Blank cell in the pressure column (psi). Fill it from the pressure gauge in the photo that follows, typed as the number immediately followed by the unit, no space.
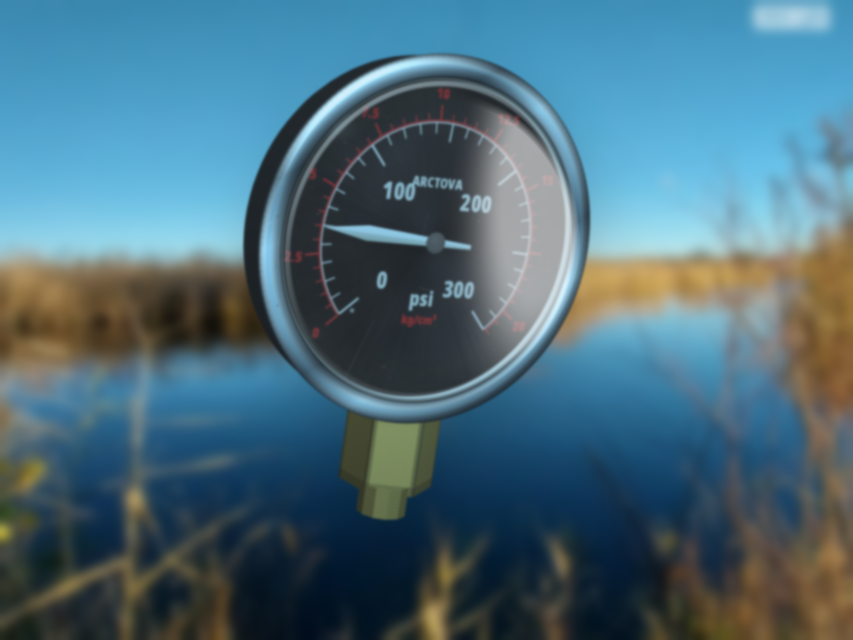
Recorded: 50psi
